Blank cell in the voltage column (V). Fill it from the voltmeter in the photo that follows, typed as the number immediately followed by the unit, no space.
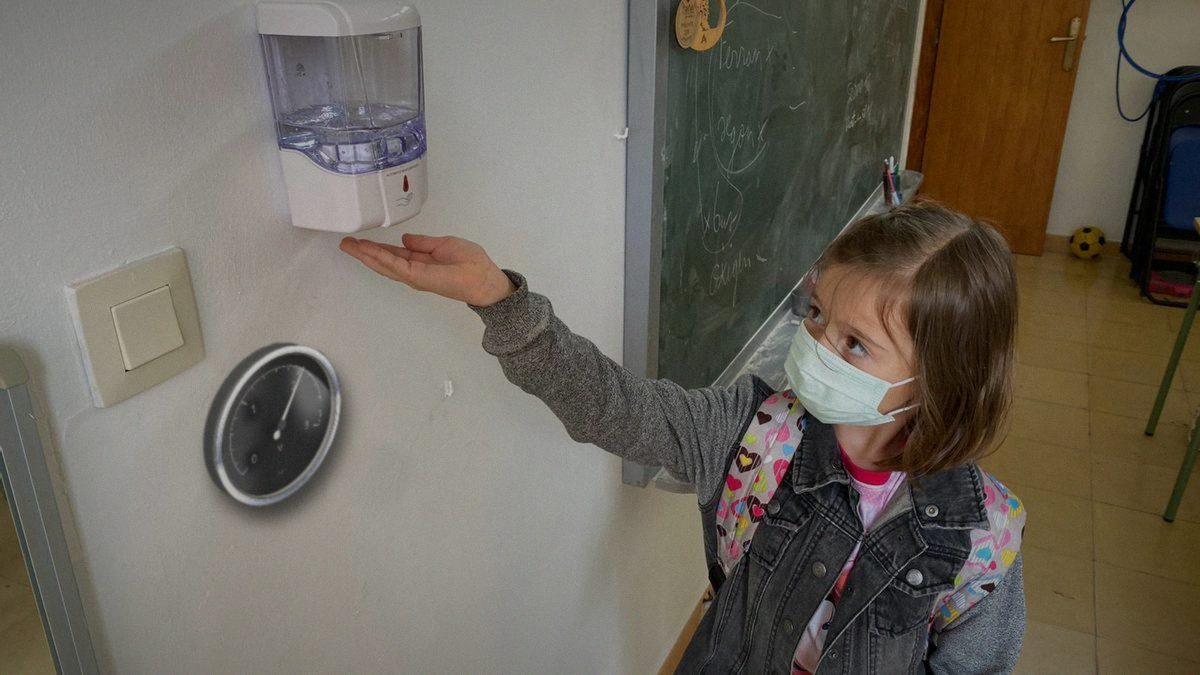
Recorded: 2V
